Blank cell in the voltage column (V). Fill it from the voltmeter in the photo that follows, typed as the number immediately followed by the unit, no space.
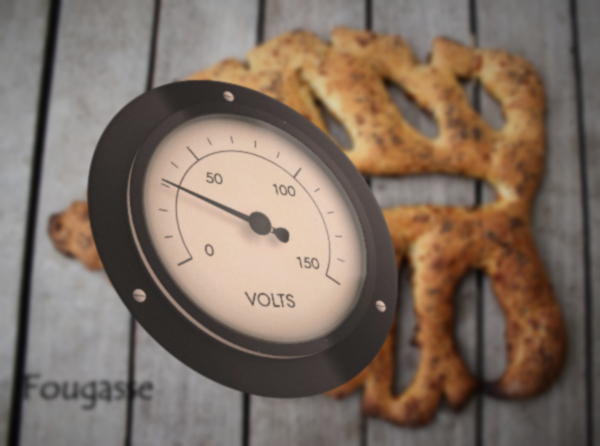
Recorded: 30V
